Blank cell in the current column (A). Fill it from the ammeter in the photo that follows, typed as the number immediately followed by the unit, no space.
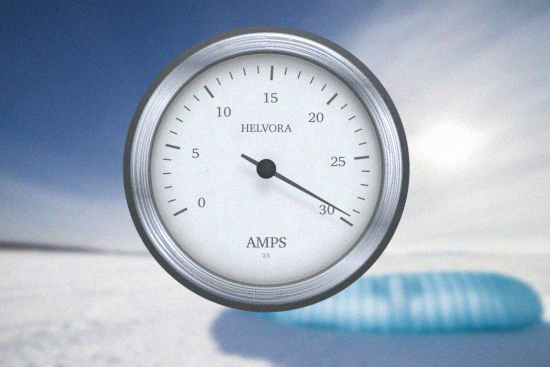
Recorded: 29.5A
